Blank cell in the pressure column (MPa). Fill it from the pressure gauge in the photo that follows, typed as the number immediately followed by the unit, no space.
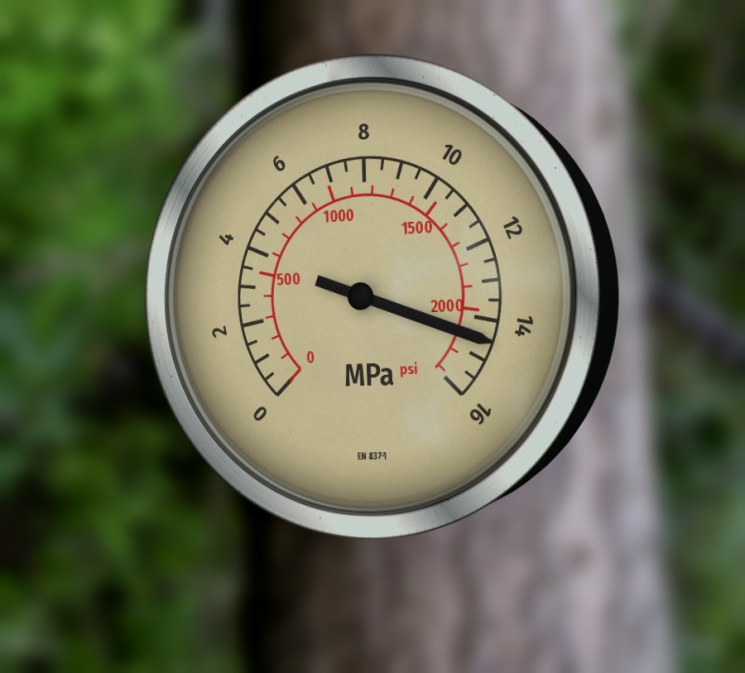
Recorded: 14.5MPa
